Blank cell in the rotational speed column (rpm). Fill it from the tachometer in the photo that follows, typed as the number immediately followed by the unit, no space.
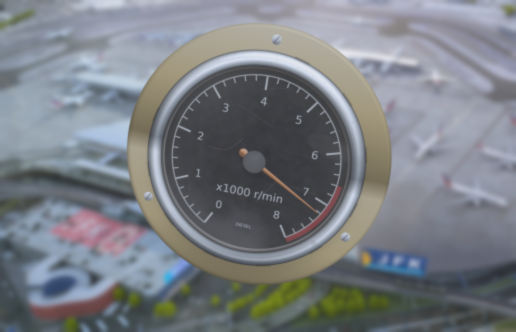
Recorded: 7200rpm
